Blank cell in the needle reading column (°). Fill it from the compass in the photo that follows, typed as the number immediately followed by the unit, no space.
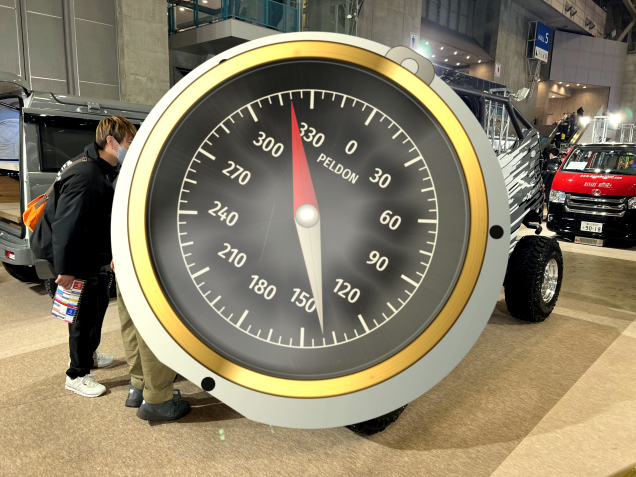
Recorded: 320°
